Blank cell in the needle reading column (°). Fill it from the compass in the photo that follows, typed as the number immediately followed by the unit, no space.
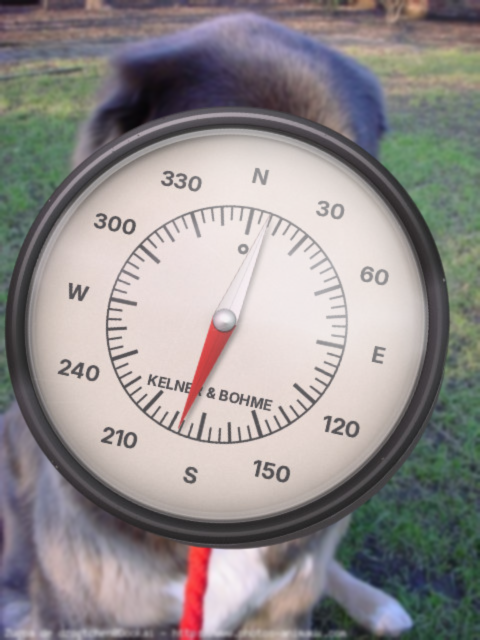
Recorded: 190°
